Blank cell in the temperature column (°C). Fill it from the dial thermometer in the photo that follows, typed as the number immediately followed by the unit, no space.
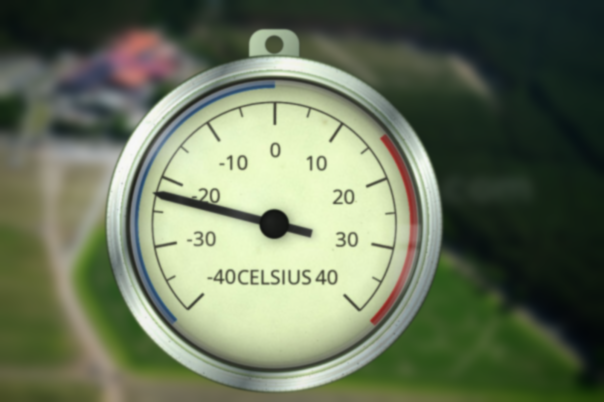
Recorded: -22.5°C
